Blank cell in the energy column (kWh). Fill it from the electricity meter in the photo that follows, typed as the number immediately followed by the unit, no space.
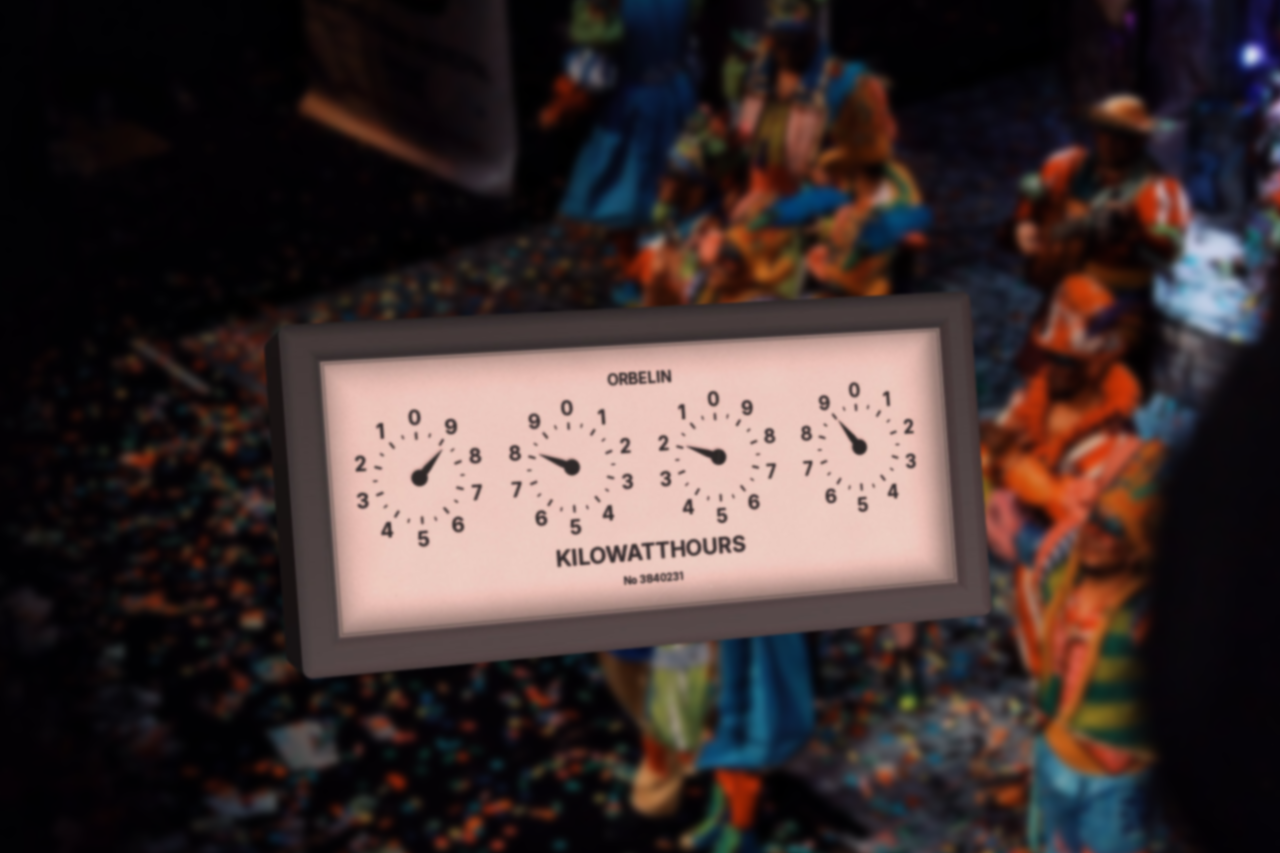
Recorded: 8819kWh
